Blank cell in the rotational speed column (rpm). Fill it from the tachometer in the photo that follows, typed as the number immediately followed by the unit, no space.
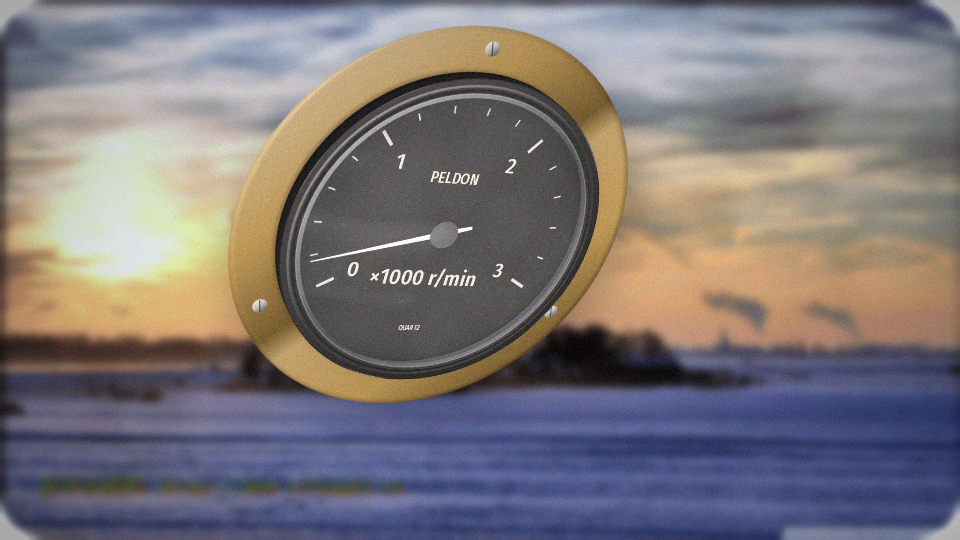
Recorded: 200rpm
